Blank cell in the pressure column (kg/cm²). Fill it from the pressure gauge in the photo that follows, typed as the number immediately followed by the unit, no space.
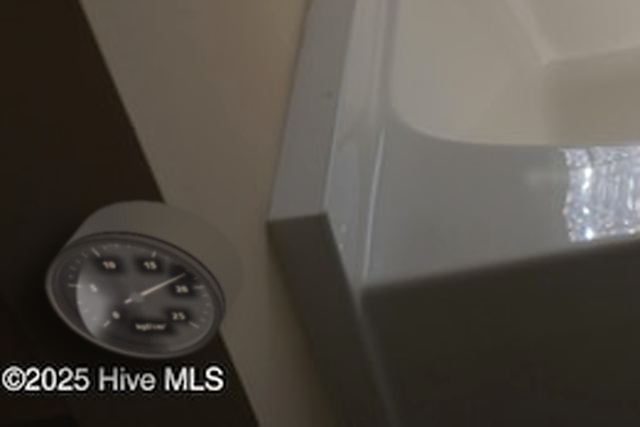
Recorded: 18kg/cm²
